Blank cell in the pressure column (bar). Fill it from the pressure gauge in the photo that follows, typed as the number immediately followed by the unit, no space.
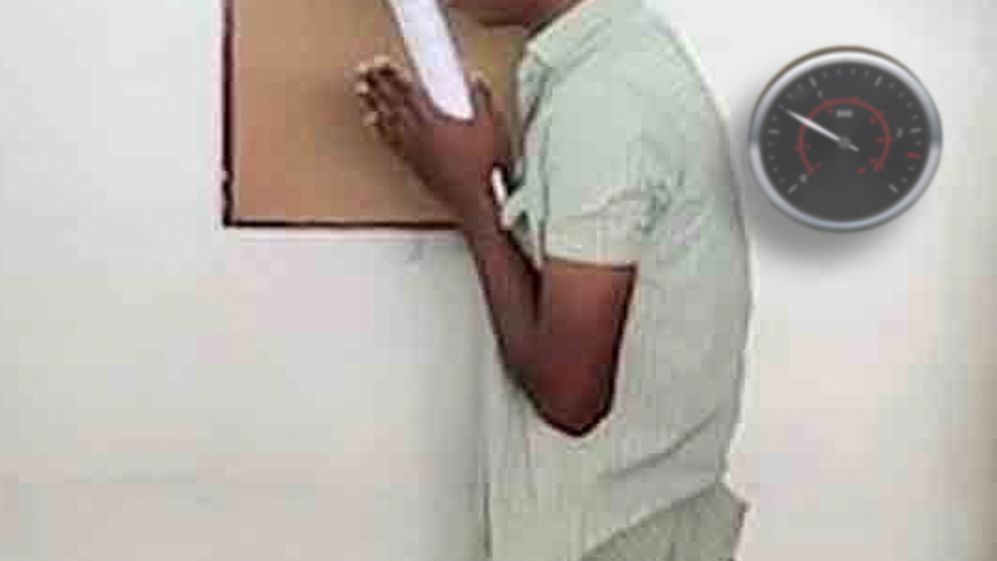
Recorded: 0.7bar
